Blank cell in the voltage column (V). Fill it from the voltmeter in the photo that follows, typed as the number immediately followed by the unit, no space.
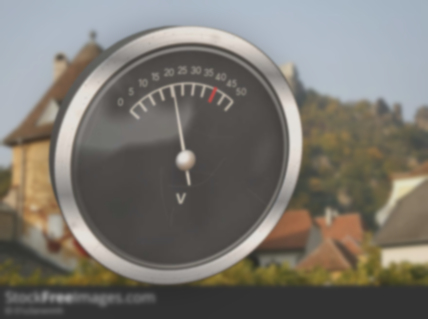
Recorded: 20V
